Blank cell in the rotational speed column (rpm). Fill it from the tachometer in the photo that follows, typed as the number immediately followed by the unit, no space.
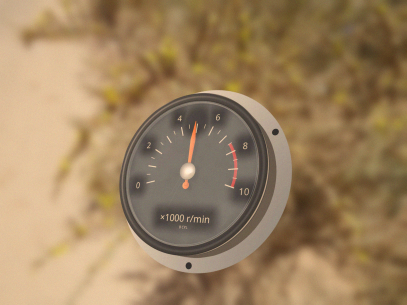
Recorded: 5000rpm
